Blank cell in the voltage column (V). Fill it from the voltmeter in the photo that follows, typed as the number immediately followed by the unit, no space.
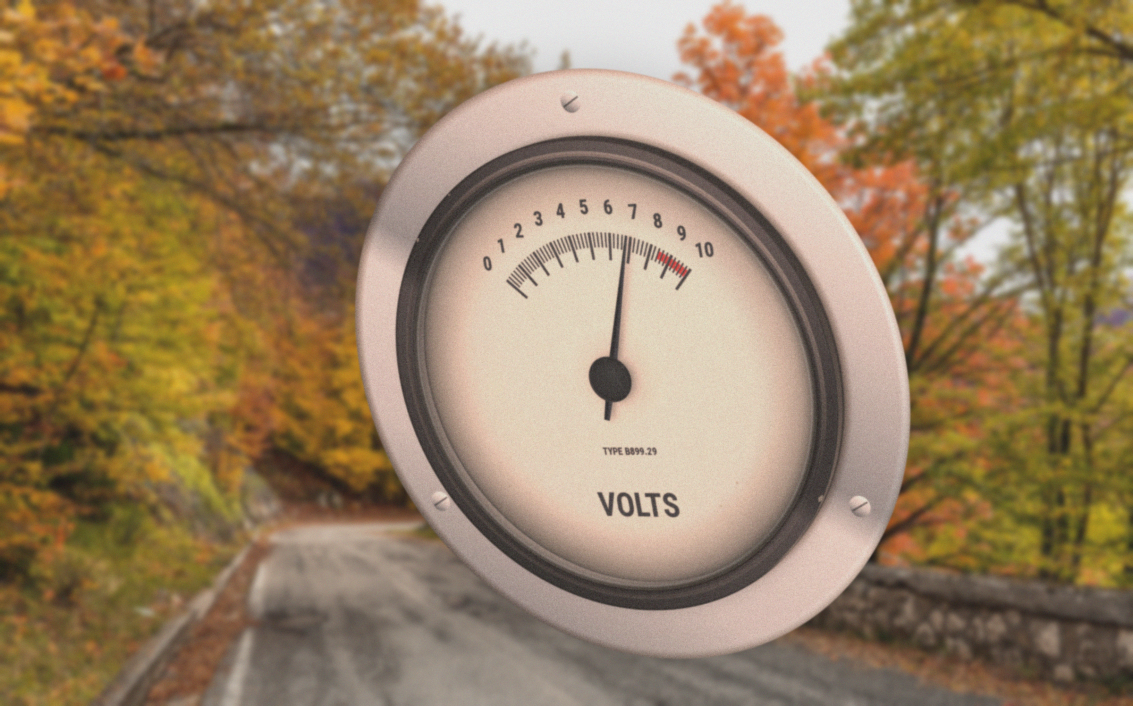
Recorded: 7V
